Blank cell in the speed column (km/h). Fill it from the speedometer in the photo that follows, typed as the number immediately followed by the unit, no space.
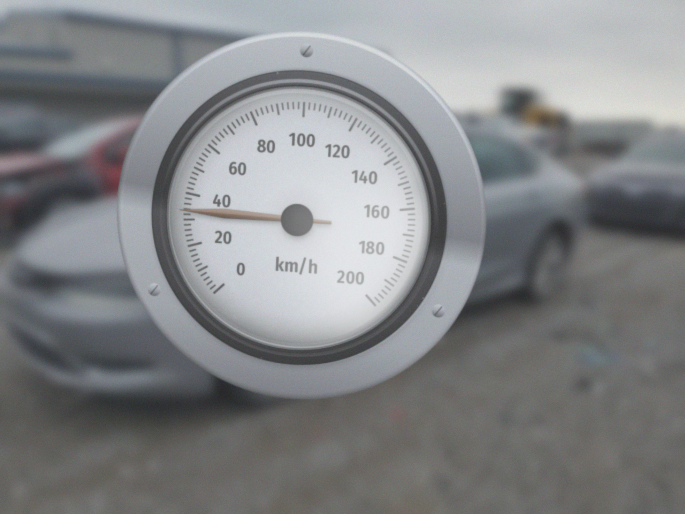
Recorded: 34km/h
